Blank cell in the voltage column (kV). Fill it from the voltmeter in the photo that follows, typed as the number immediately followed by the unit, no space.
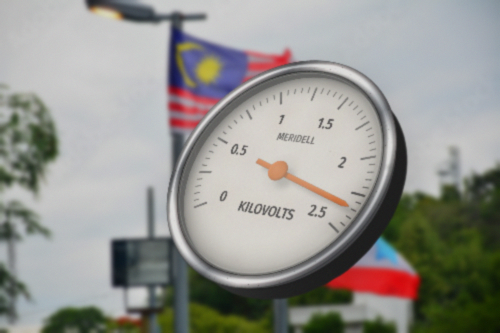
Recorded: 2.35kV
